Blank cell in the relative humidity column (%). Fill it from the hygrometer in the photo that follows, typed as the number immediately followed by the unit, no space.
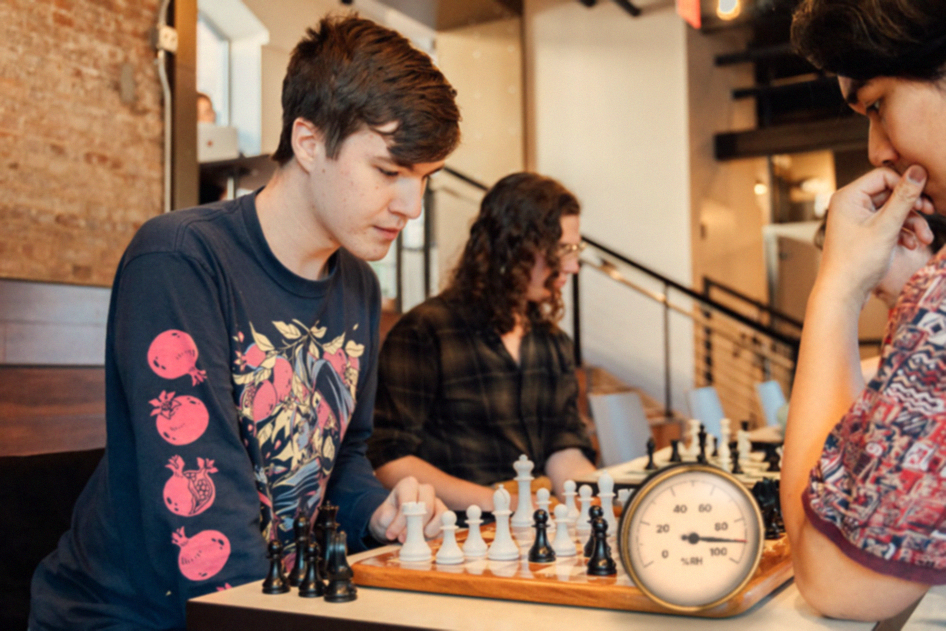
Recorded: 90%
